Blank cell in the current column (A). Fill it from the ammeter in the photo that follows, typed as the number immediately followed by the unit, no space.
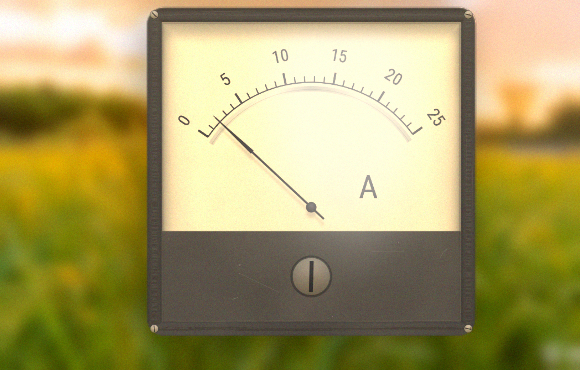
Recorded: 2A
